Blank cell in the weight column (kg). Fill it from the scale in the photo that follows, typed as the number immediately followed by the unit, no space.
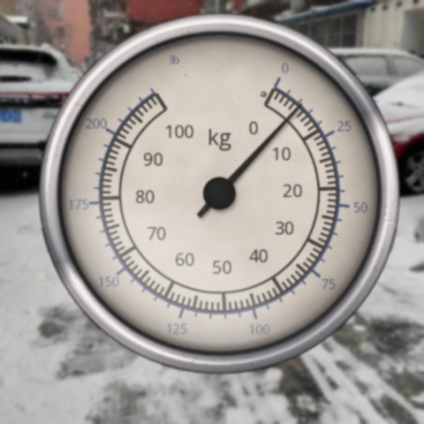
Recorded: 5kg
